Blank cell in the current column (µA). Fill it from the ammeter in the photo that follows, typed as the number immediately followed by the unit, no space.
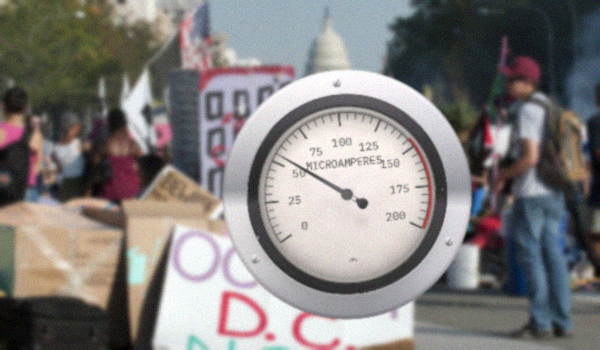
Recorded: 55µA
